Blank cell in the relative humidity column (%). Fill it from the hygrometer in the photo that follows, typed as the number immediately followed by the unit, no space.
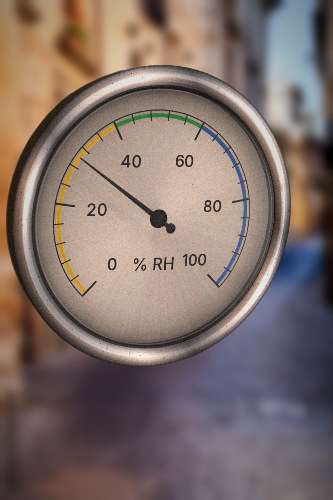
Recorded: 30%
